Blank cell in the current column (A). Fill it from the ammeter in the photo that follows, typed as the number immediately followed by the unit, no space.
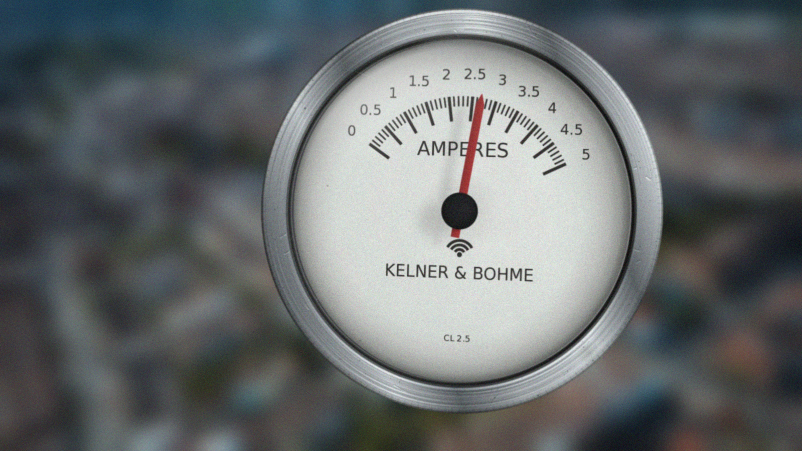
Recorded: 2.7A
